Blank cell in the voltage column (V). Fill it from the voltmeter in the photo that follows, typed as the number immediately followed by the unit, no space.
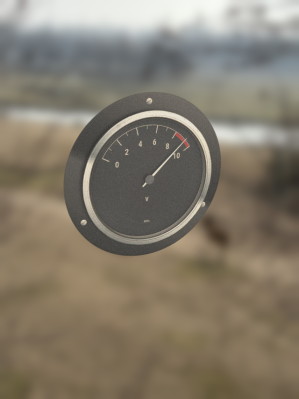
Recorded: 9V
